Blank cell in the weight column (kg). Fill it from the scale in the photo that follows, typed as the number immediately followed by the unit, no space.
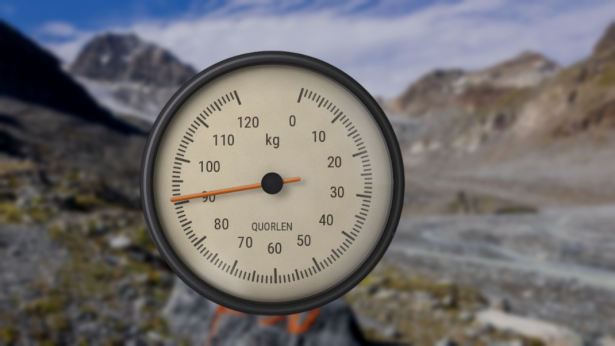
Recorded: 91kg
